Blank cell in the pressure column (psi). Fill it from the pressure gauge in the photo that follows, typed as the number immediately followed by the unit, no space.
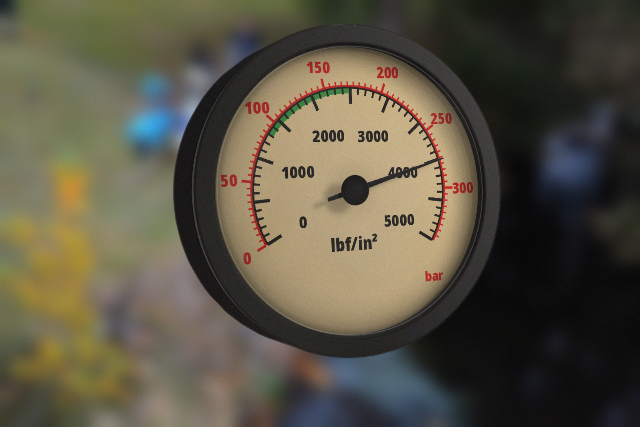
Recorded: 4000psi
